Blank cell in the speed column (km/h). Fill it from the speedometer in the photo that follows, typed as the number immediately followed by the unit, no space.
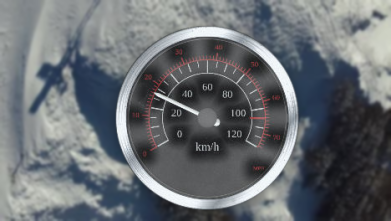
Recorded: 27.5km/h
